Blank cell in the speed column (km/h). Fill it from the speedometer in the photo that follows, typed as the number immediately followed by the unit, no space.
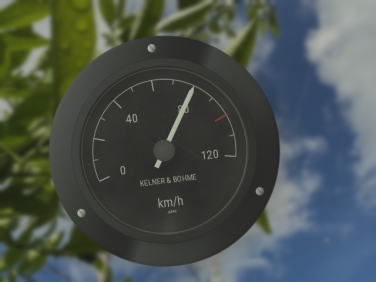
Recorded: 80km/h
